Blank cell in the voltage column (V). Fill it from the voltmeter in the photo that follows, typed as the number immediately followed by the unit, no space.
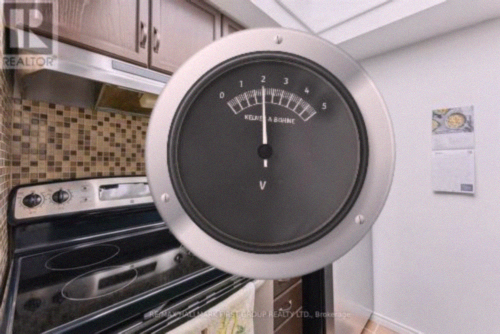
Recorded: 2V
